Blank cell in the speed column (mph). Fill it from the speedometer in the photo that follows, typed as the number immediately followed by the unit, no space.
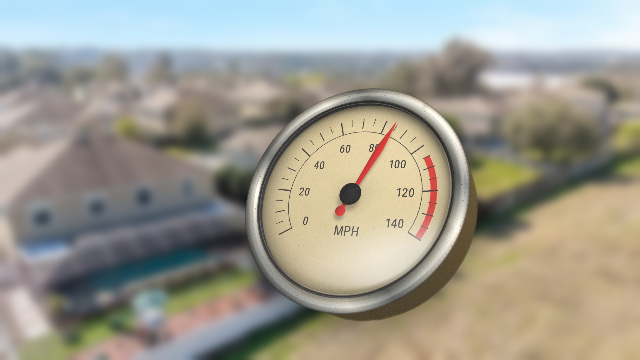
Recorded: 85mph
